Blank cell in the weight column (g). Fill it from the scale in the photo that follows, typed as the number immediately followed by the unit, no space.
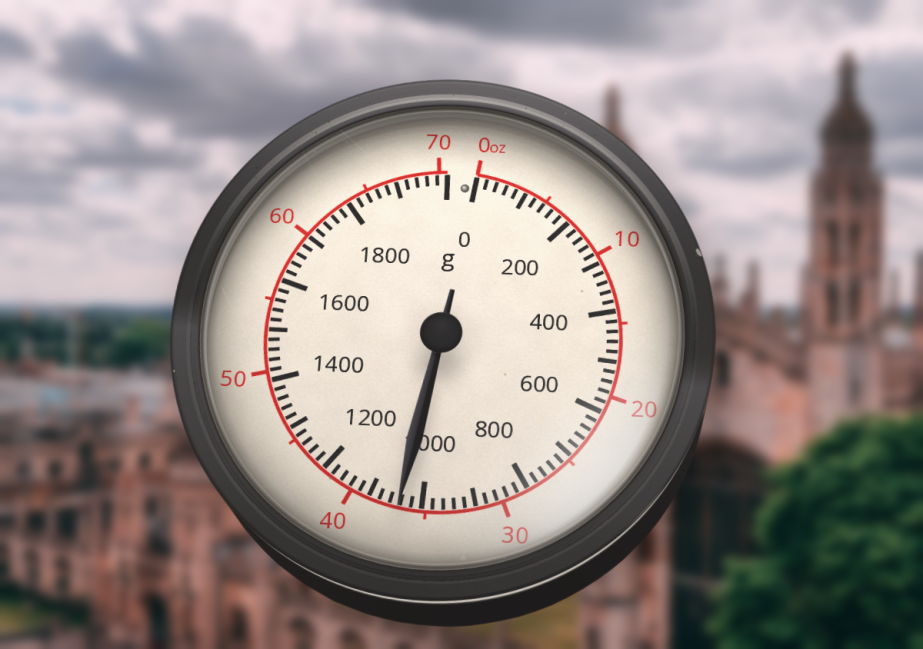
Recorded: 1040g
